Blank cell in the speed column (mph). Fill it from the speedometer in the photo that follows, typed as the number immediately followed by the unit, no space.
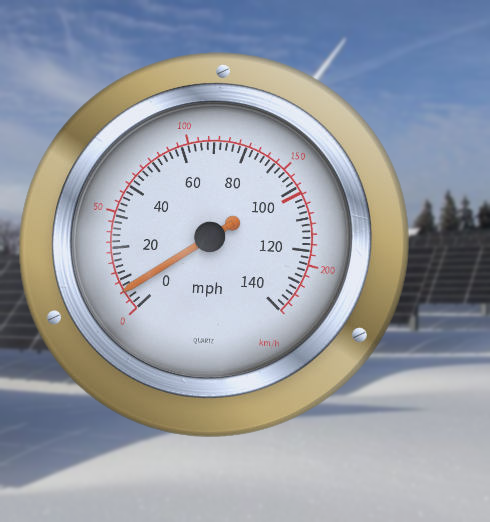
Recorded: 6mph
